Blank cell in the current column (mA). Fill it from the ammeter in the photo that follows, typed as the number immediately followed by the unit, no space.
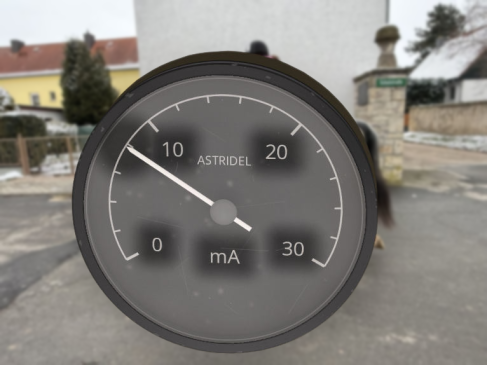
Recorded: 8mA
